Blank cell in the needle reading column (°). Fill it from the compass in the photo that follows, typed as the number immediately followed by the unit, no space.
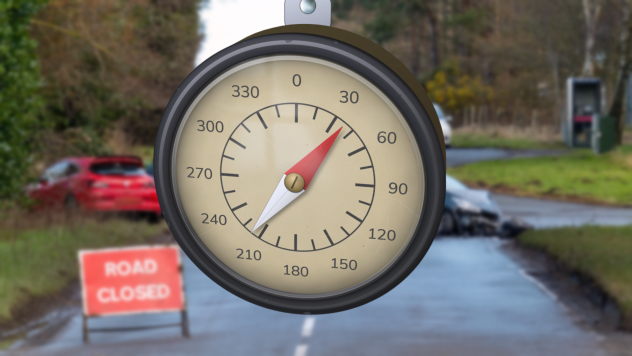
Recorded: 37.5°
